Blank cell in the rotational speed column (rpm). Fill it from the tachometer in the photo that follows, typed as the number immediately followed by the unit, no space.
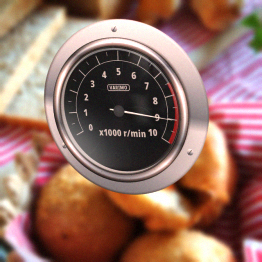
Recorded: 9000rpm
